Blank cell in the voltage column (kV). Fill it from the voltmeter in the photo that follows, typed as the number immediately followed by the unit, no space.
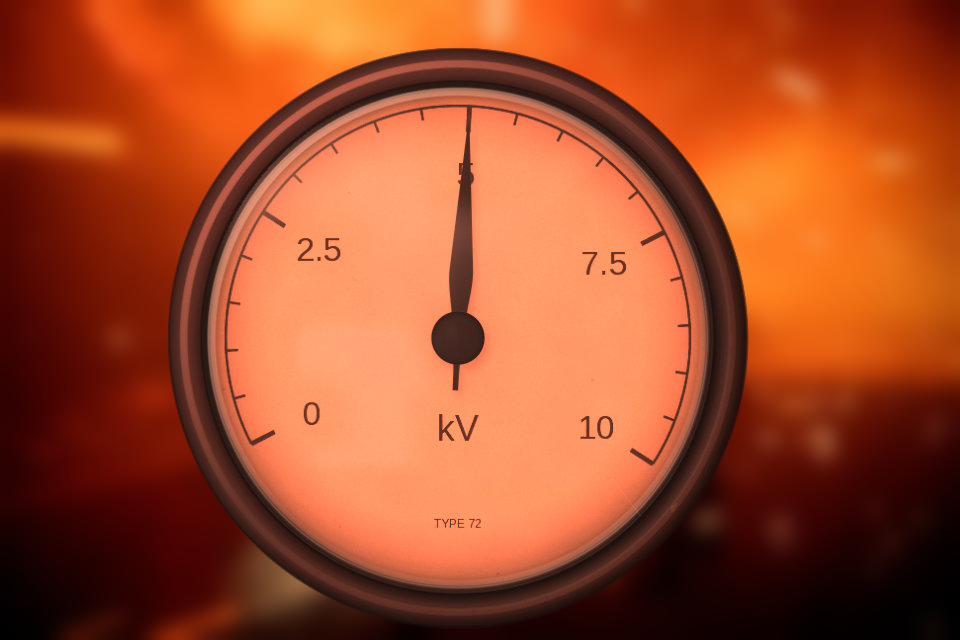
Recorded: 5kV
